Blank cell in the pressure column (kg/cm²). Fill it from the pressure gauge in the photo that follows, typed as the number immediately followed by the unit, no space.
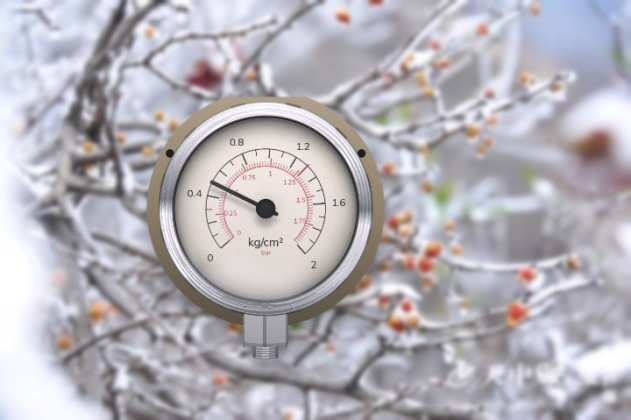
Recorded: 0.5kg/cm²
